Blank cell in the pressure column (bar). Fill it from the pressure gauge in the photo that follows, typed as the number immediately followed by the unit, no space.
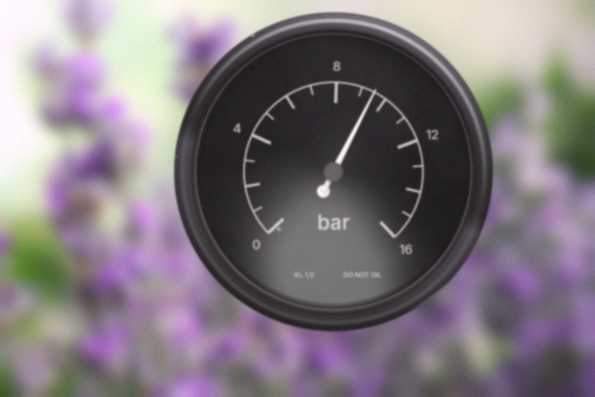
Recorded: 9.5bar
